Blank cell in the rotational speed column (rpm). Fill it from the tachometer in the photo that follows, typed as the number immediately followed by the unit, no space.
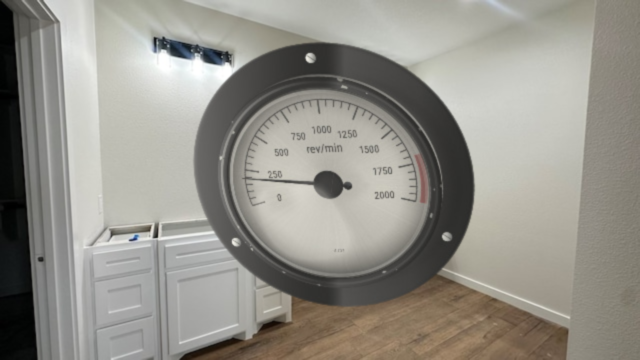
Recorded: 200rpm
